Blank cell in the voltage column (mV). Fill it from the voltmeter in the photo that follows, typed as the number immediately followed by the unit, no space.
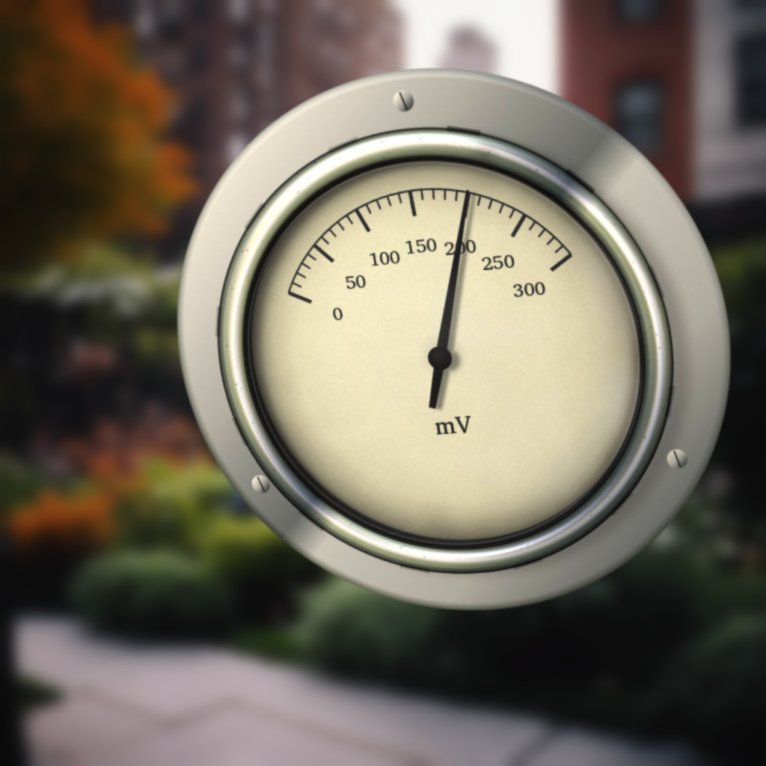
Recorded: 200mV
